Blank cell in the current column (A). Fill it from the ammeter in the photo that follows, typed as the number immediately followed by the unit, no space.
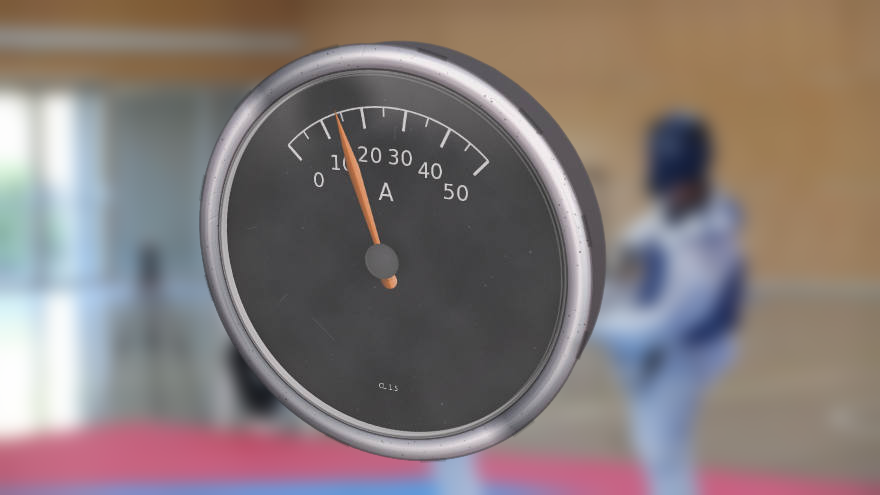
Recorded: 15A
